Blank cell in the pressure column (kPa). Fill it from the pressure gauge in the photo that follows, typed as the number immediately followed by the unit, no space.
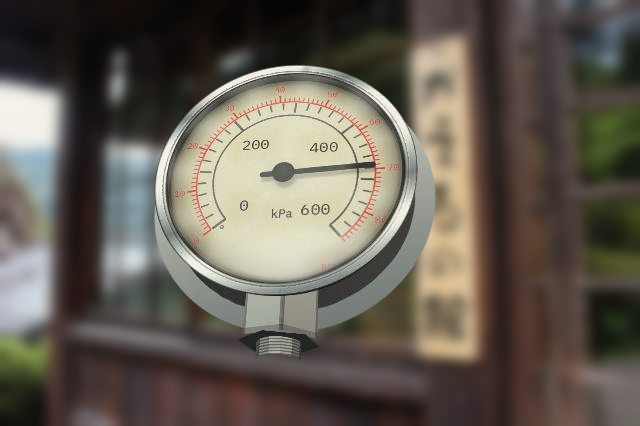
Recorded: 480kPa
